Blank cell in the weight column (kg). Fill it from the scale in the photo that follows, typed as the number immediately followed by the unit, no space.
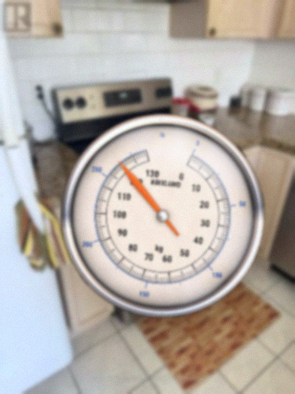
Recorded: 120kg
